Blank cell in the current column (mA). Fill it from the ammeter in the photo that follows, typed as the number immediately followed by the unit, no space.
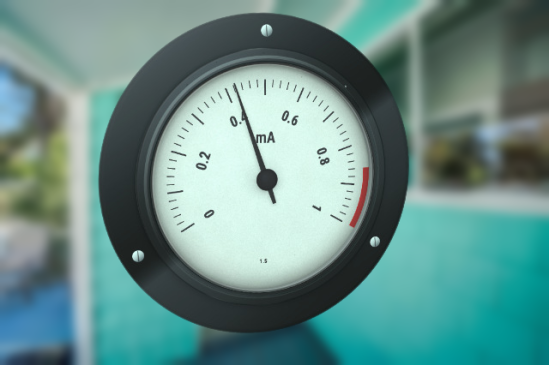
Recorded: 0.42mA
